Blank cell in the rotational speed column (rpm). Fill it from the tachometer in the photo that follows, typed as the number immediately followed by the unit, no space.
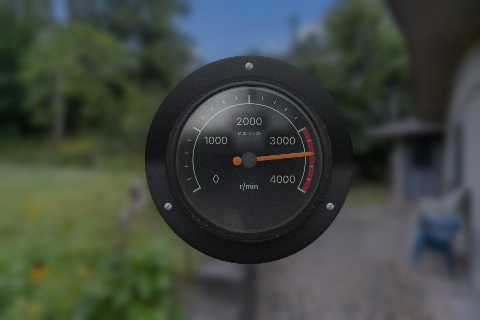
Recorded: 3400rpm
